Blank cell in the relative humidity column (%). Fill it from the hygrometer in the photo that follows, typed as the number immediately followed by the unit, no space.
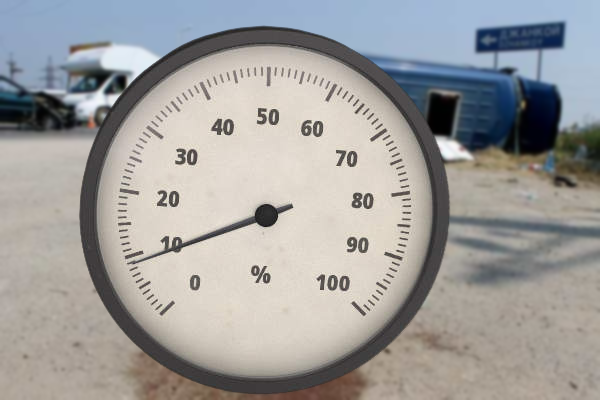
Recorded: 9%
